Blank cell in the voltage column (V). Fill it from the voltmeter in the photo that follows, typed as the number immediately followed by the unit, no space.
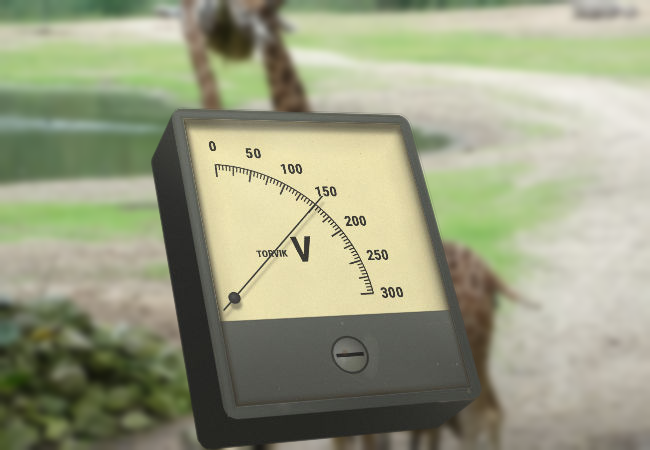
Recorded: 150V
